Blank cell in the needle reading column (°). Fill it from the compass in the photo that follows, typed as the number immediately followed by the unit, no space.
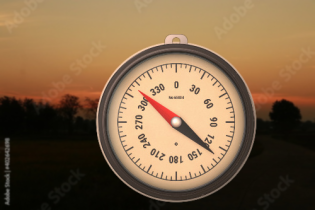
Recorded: 310°
